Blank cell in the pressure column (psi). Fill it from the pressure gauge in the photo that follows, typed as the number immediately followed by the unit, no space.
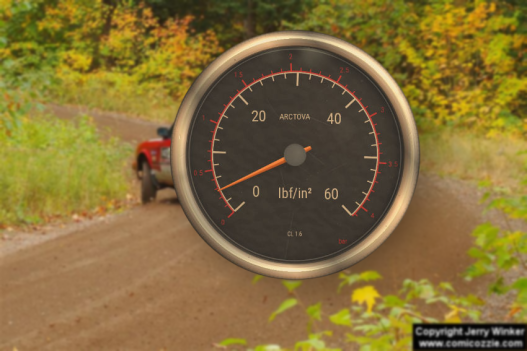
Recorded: 4psi
